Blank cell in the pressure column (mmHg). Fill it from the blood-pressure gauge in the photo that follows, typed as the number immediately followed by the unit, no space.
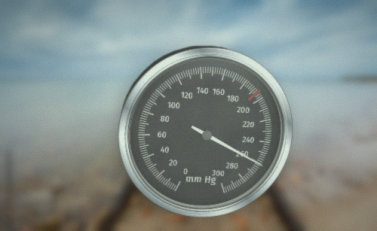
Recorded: 260mmHg
